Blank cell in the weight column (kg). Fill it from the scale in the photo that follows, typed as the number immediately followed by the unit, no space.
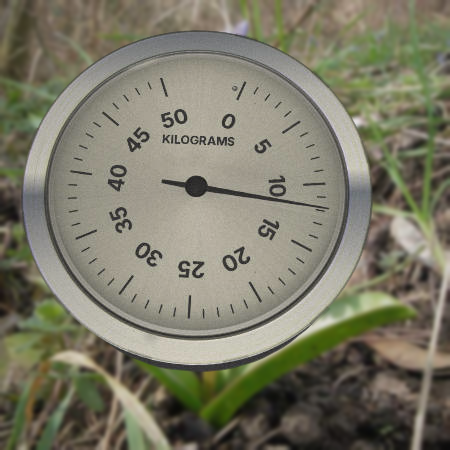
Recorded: 12kg
